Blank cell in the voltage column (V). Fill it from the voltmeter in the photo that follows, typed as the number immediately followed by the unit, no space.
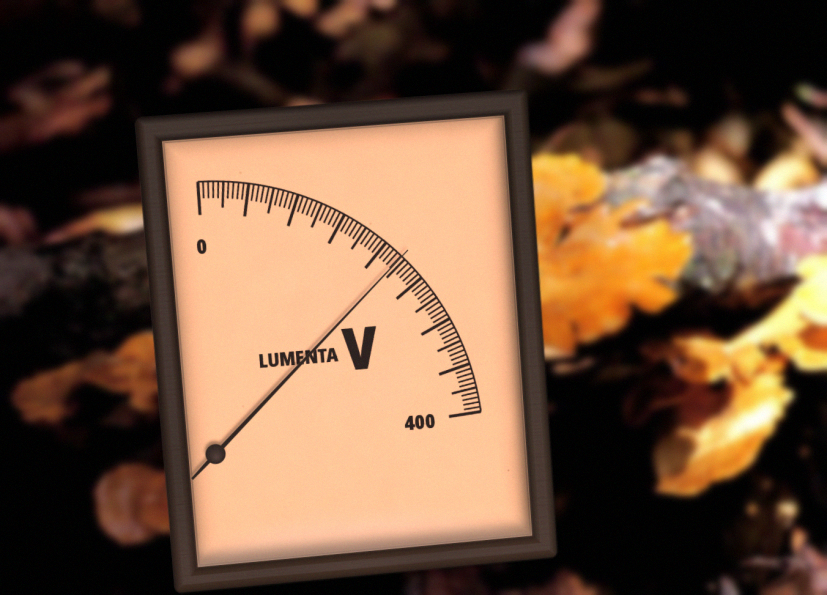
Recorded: 220V
